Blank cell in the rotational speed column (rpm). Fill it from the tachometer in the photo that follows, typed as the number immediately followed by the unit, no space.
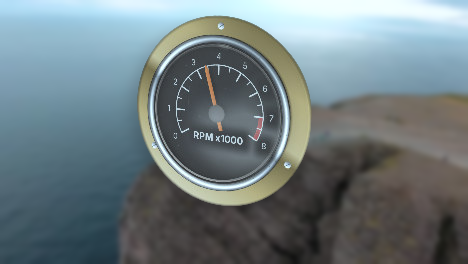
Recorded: 3500rpm
